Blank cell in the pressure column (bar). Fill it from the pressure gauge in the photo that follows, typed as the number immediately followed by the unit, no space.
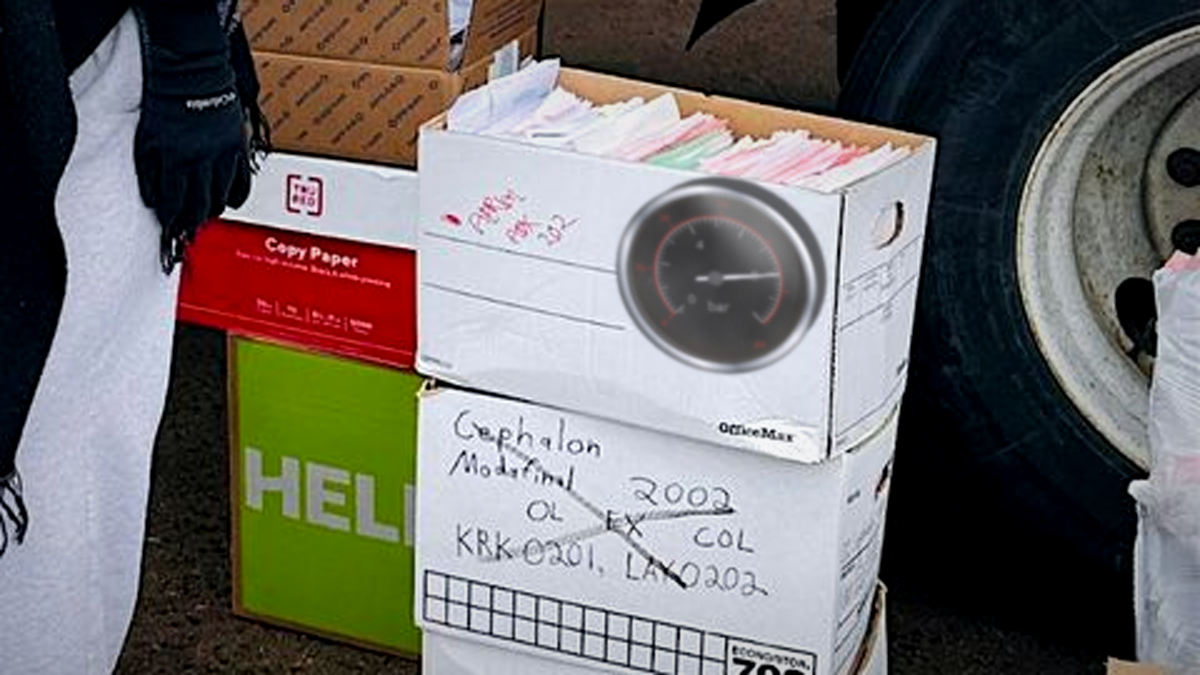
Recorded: 8bar
